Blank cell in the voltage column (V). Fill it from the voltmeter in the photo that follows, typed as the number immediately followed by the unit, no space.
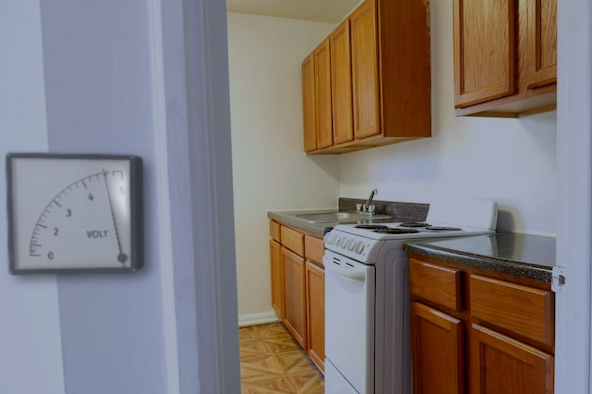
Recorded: 4.6V
